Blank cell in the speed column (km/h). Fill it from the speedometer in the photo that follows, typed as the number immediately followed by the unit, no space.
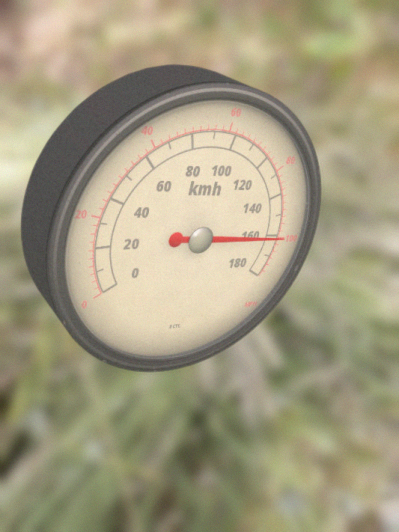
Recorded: 160km/h
